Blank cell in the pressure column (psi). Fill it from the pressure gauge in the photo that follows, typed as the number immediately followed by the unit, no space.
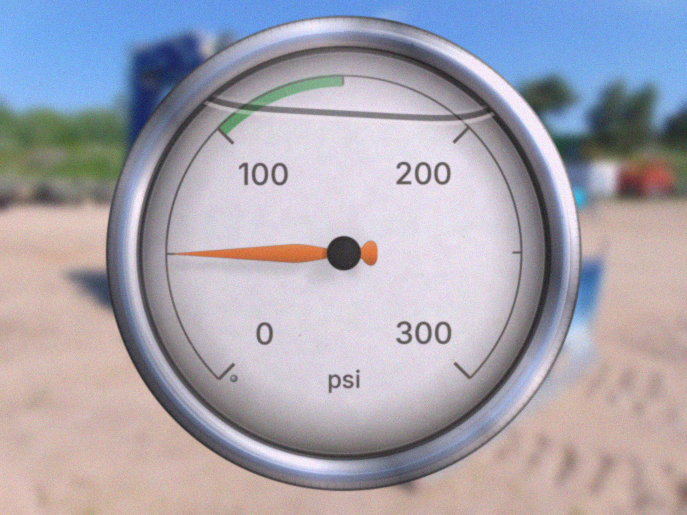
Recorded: 50psi
